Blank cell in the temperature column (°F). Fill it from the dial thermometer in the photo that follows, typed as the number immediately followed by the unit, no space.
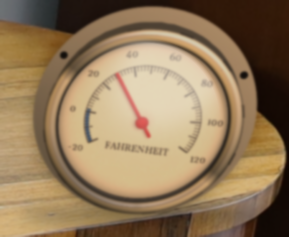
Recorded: 30°F
